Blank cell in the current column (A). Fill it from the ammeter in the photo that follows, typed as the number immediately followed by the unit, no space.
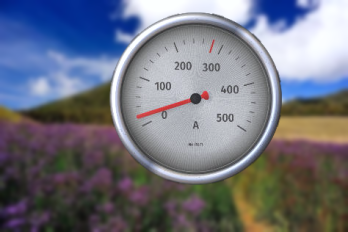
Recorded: 20A
